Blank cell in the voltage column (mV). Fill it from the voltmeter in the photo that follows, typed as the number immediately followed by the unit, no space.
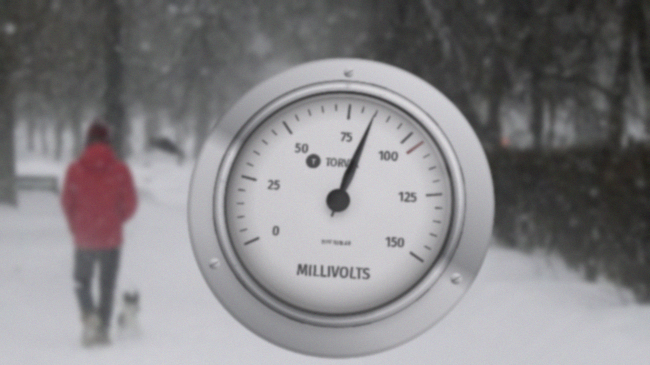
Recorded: 85mV
